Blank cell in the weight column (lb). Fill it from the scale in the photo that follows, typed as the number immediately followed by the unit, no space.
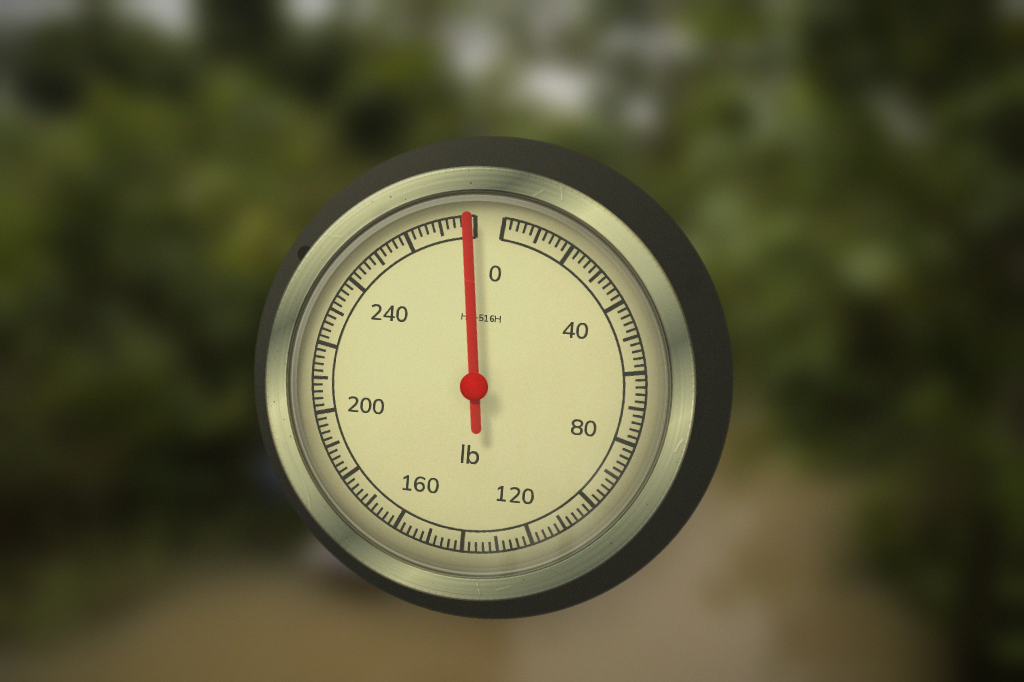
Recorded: 278lb
